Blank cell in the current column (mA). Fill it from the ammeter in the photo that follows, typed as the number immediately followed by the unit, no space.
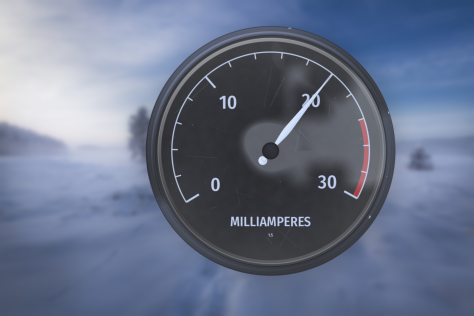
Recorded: 20mA
